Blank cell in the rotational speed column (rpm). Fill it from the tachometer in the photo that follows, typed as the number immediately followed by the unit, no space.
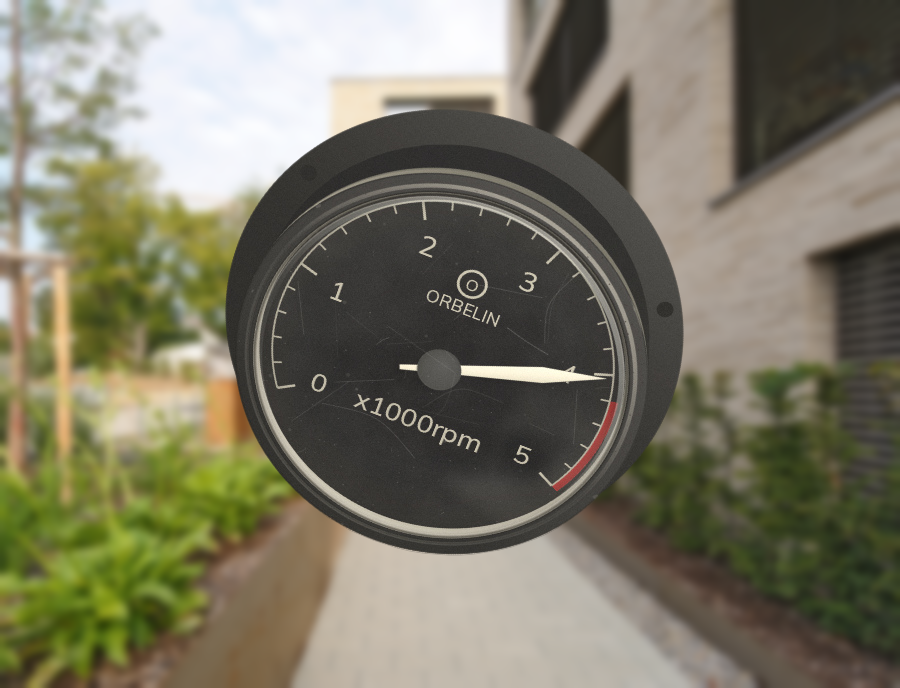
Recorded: 4000rpm
